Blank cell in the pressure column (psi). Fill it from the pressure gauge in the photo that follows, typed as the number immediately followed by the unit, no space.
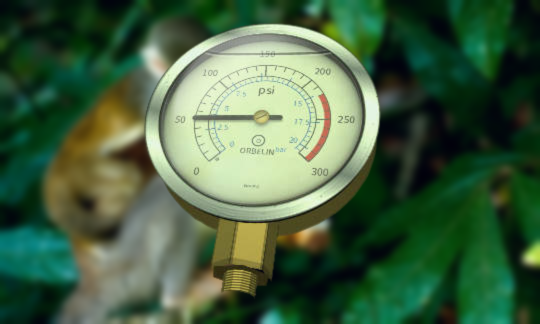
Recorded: 50psi
